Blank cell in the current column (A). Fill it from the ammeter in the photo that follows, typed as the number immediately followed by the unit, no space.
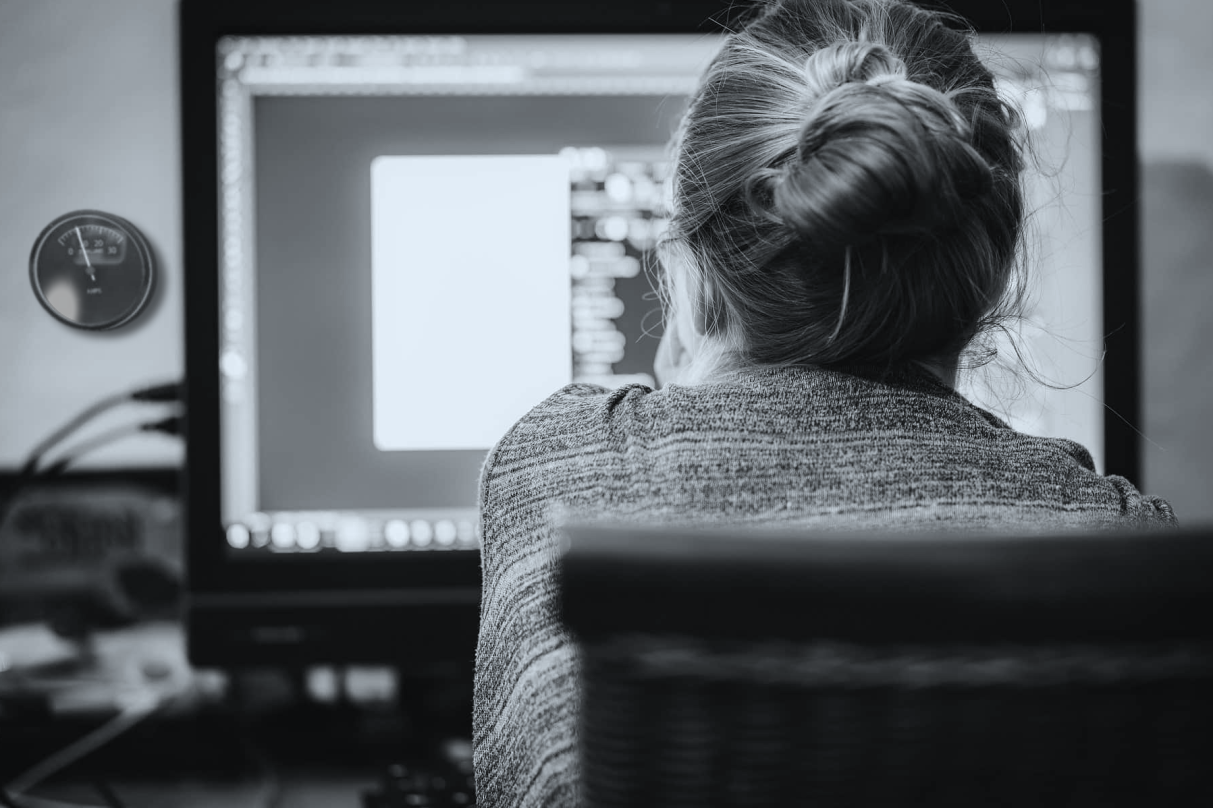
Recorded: 10A
